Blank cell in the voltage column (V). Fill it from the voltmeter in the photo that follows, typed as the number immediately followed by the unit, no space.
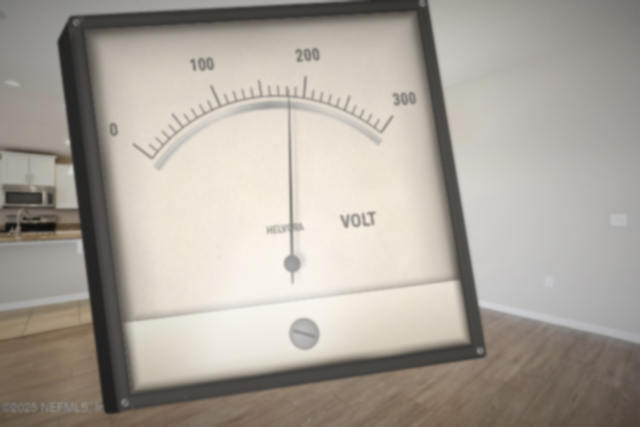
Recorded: 180V
